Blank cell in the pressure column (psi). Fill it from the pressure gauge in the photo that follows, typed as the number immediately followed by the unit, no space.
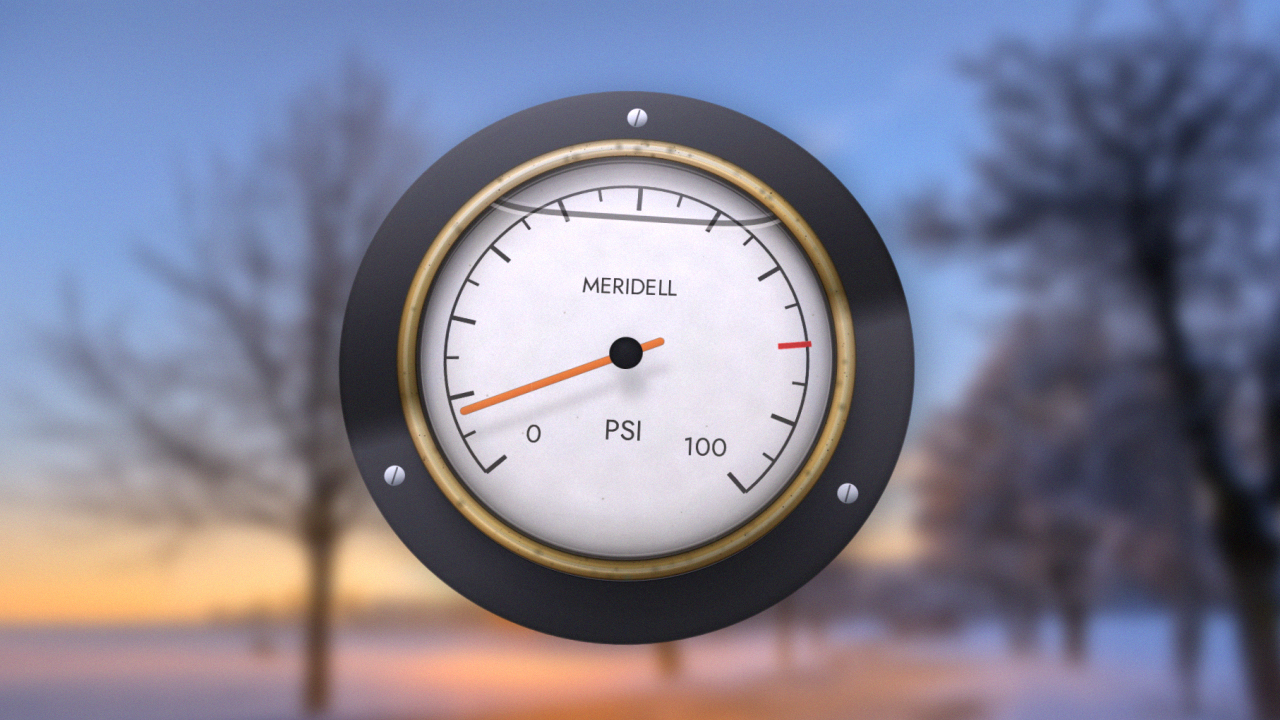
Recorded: 7.5psi
